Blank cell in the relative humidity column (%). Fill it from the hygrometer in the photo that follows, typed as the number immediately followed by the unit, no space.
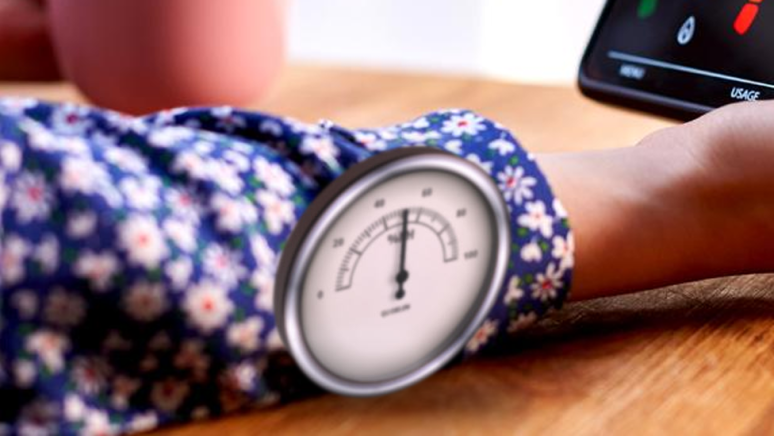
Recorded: 50%
